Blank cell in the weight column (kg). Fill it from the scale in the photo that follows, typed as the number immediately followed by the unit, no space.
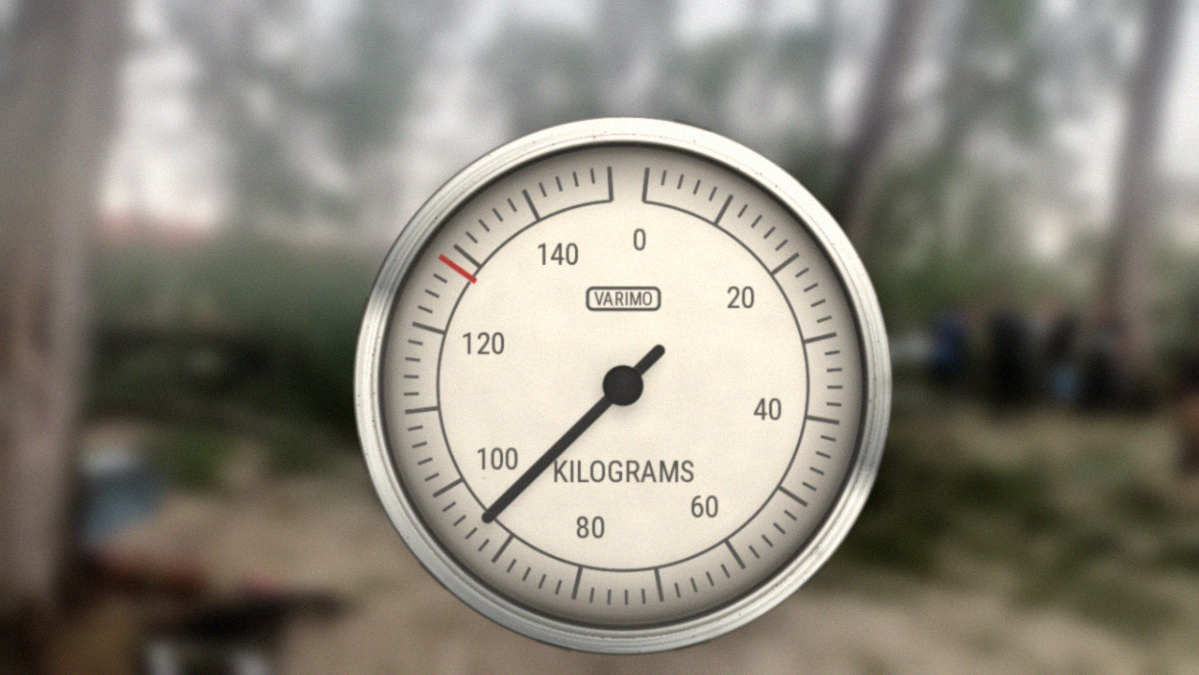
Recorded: 94kg
